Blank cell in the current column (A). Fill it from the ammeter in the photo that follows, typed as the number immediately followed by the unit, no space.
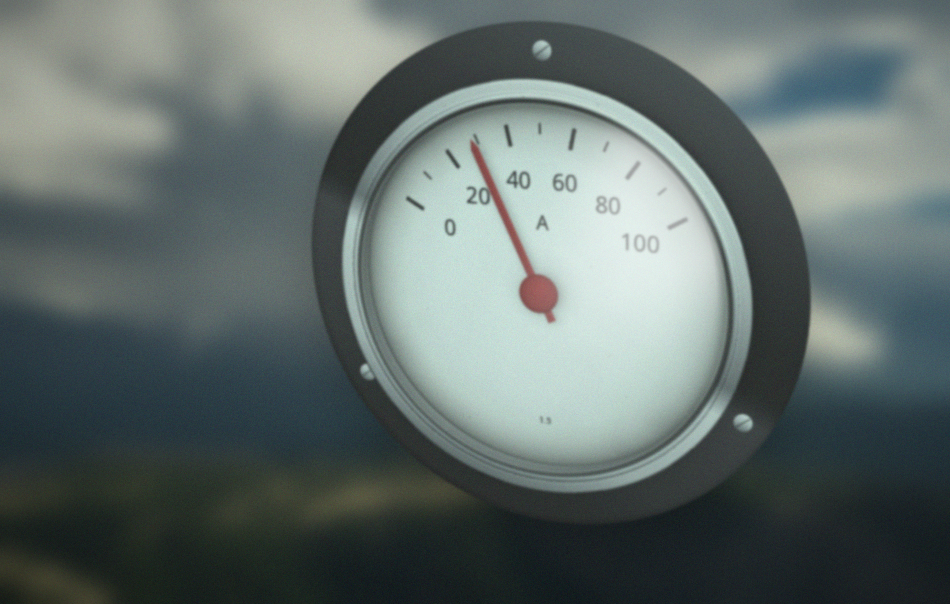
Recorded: 30A
